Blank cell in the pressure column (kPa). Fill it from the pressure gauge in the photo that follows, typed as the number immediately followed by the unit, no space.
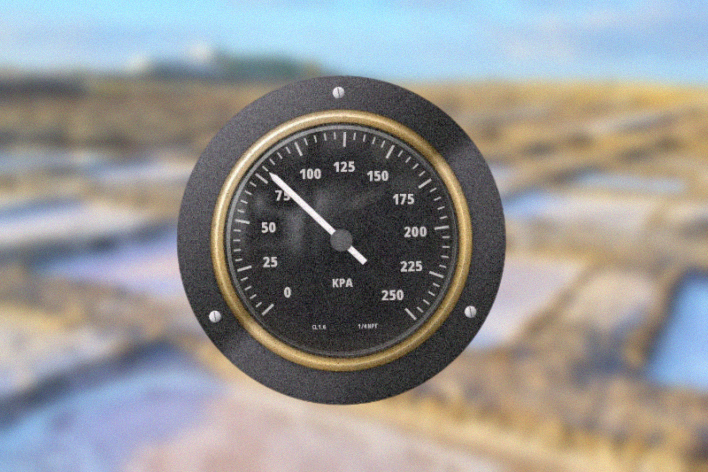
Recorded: 80kPa
